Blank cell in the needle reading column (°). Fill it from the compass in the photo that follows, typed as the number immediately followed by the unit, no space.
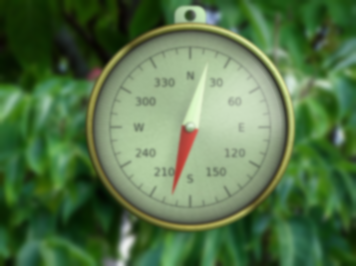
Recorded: 195°
